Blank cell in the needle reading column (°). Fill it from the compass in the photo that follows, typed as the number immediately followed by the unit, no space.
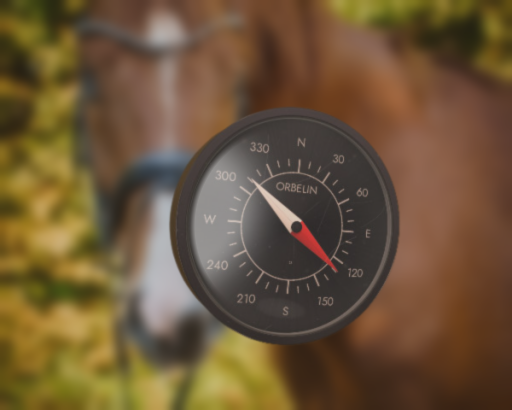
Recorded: 130°
